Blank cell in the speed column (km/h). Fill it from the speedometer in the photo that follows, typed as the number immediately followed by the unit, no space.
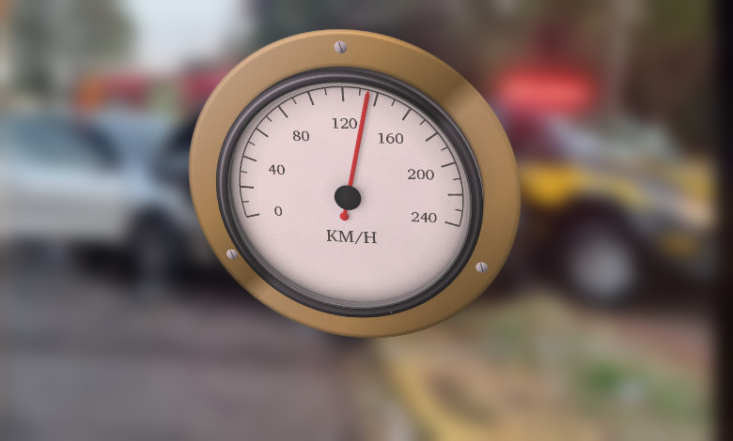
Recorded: 135km/h
